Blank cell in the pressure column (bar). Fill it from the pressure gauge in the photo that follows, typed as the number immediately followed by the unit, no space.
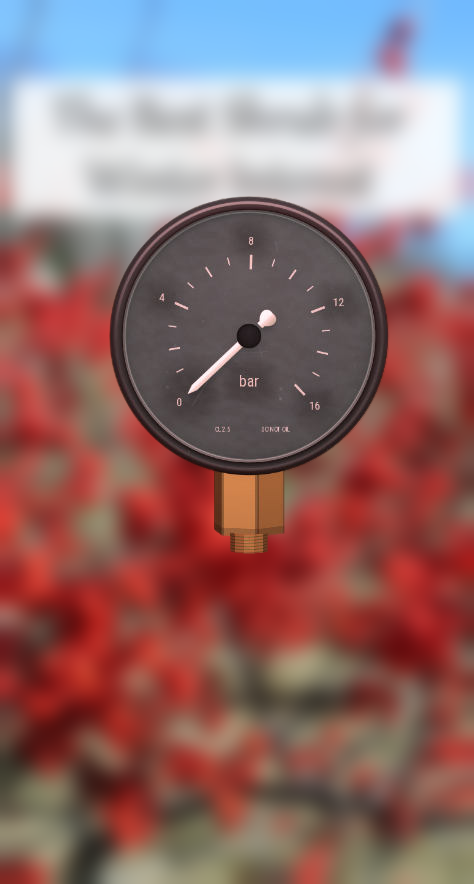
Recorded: 0bar
